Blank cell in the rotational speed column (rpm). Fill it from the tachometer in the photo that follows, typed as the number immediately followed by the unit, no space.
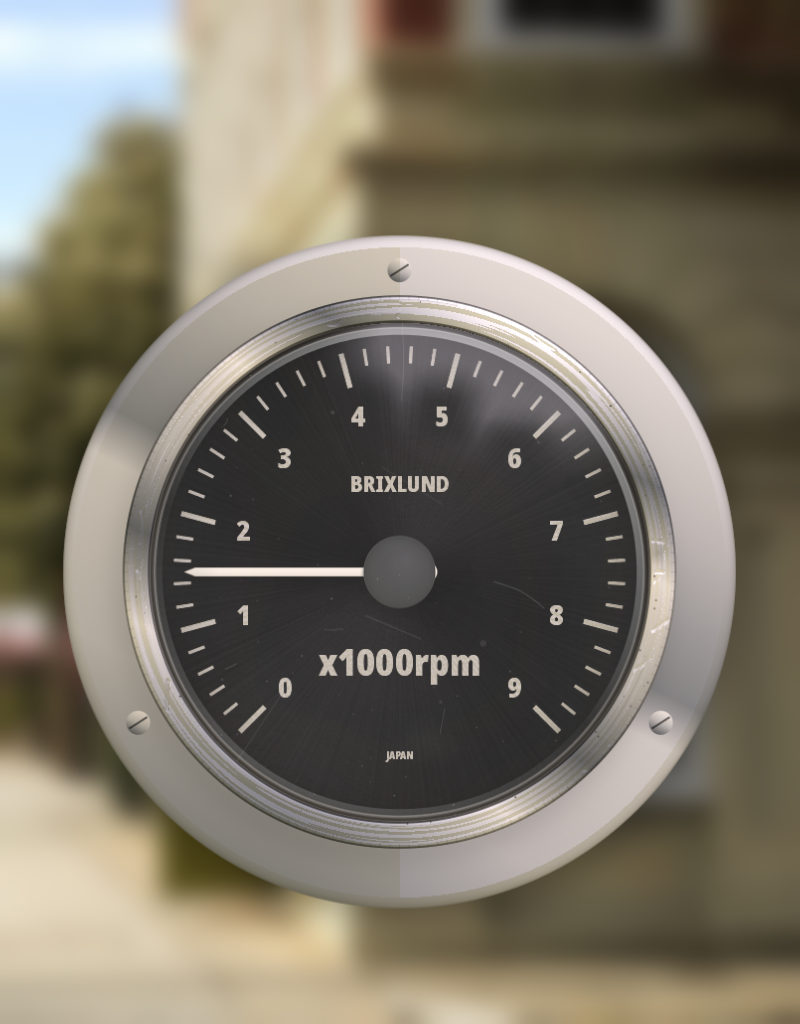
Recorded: 1500rpm
